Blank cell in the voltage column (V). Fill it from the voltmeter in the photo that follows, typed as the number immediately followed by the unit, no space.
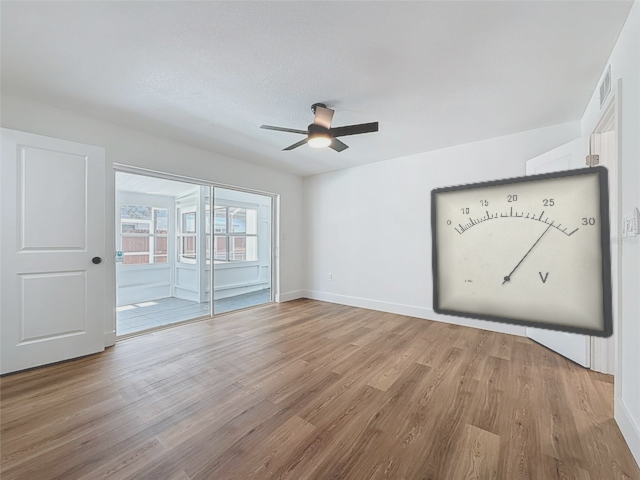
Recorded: 27V
